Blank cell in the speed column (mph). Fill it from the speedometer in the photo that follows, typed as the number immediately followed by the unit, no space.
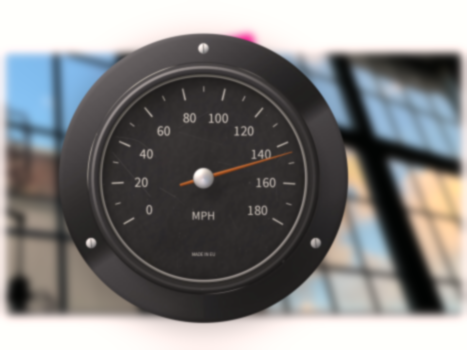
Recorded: 145mph
